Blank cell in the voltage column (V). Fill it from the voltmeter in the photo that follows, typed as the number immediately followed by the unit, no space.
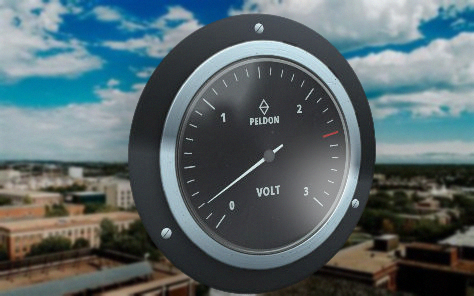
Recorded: 0.2V
